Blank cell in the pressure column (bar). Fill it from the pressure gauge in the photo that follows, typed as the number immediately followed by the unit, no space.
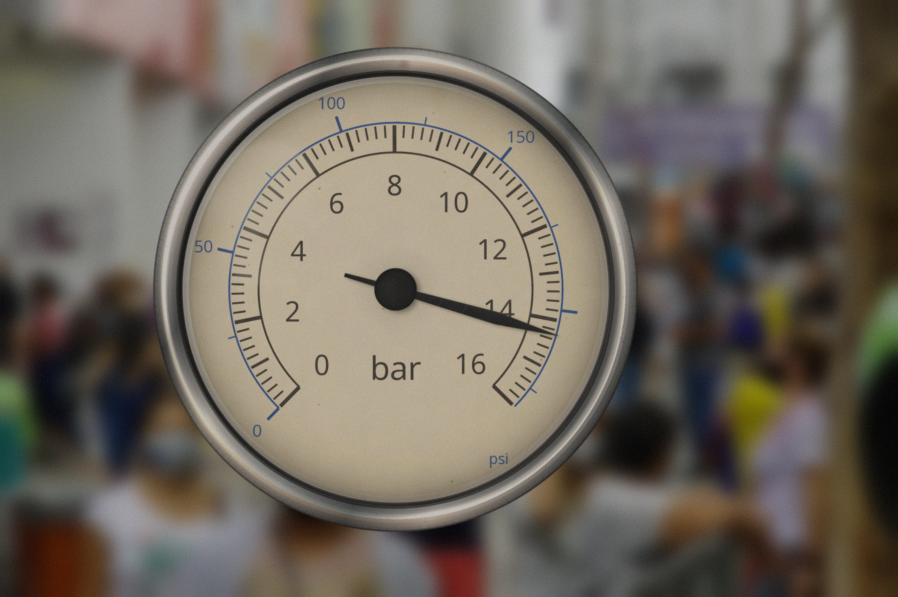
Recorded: 14.3bar
